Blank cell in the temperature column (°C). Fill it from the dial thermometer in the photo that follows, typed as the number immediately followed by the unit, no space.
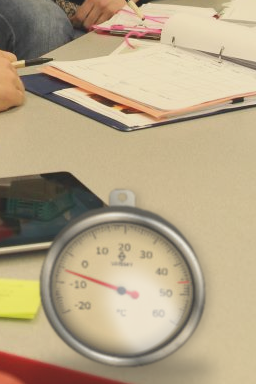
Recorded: -5°C
